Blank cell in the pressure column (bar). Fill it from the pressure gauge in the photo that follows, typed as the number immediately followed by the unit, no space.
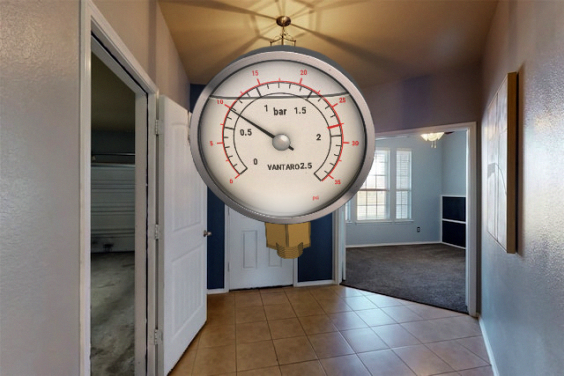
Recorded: 0.7bar
